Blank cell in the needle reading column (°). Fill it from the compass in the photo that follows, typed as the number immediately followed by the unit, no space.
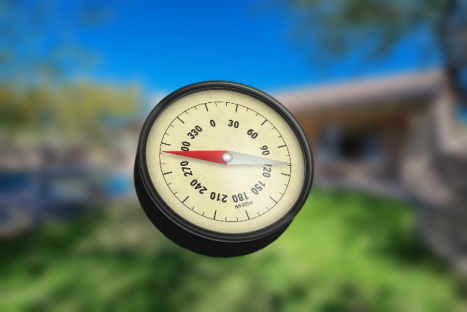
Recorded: 290°
